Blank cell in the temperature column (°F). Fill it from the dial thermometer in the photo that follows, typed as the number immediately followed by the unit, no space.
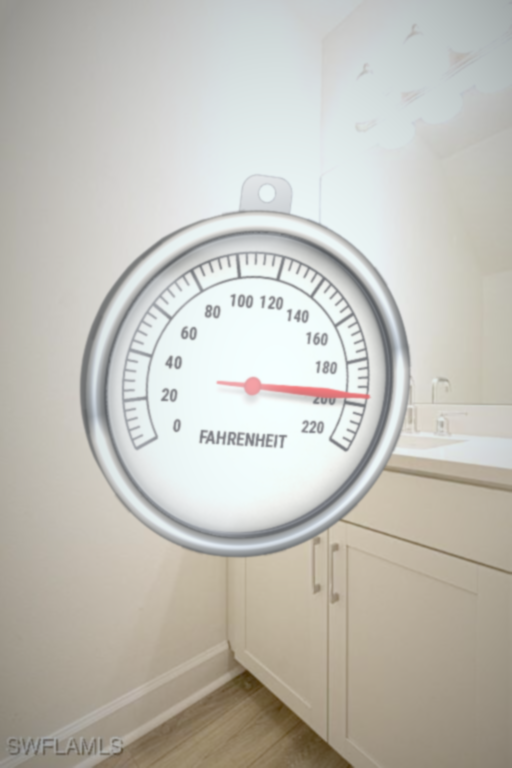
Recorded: 196°F
